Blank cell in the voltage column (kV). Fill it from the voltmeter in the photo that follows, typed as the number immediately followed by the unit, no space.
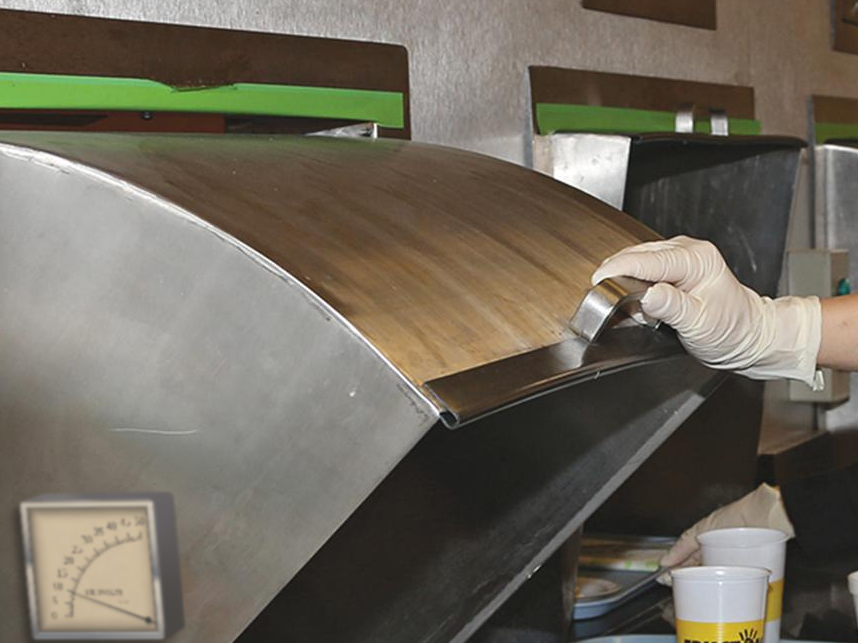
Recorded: 10kV
